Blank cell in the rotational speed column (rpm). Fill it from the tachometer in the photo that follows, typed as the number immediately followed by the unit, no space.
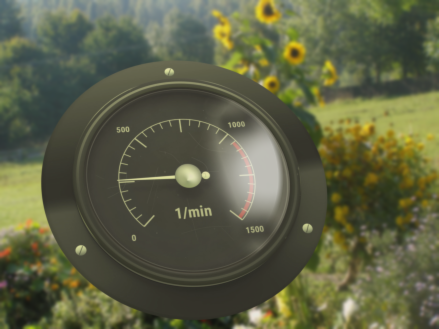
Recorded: 250rpm
